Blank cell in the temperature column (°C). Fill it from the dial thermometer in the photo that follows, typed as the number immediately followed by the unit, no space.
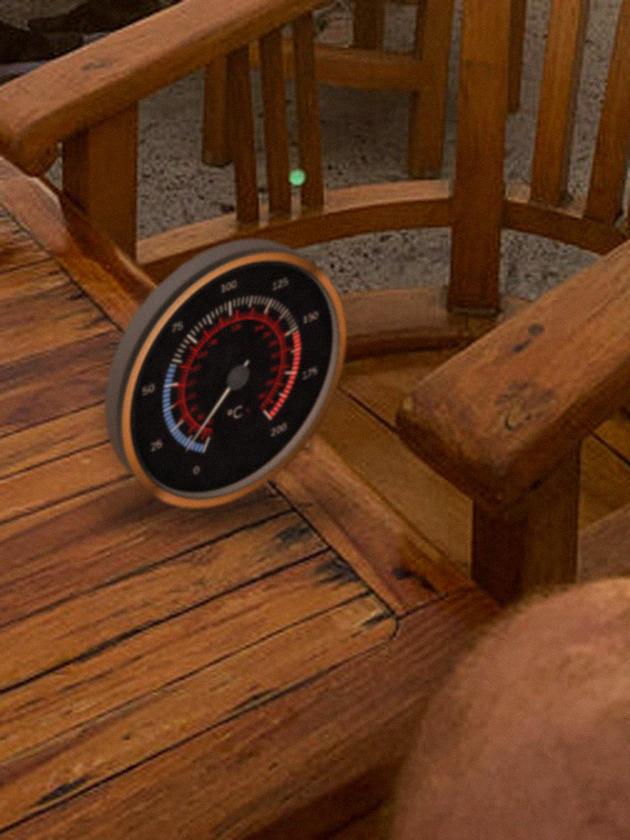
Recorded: 12.5°C
